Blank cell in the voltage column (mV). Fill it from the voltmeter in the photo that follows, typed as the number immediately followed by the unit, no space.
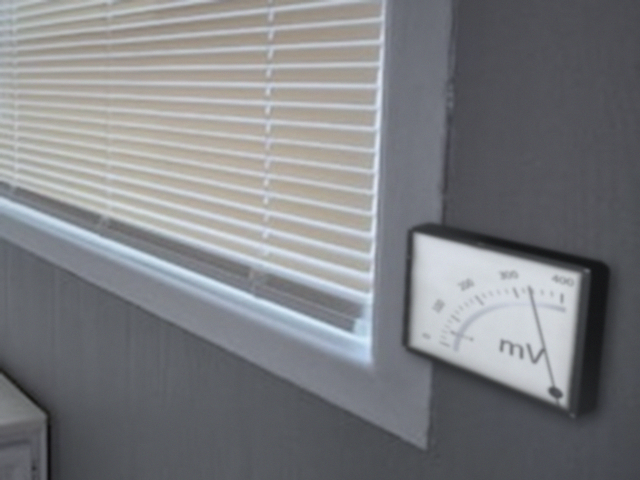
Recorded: 340mV
